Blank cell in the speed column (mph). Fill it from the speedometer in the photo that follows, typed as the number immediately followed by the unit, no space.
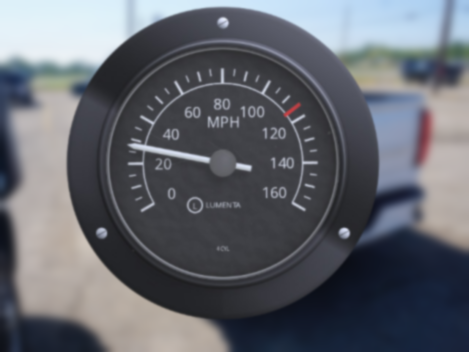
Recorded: 27.5mph
